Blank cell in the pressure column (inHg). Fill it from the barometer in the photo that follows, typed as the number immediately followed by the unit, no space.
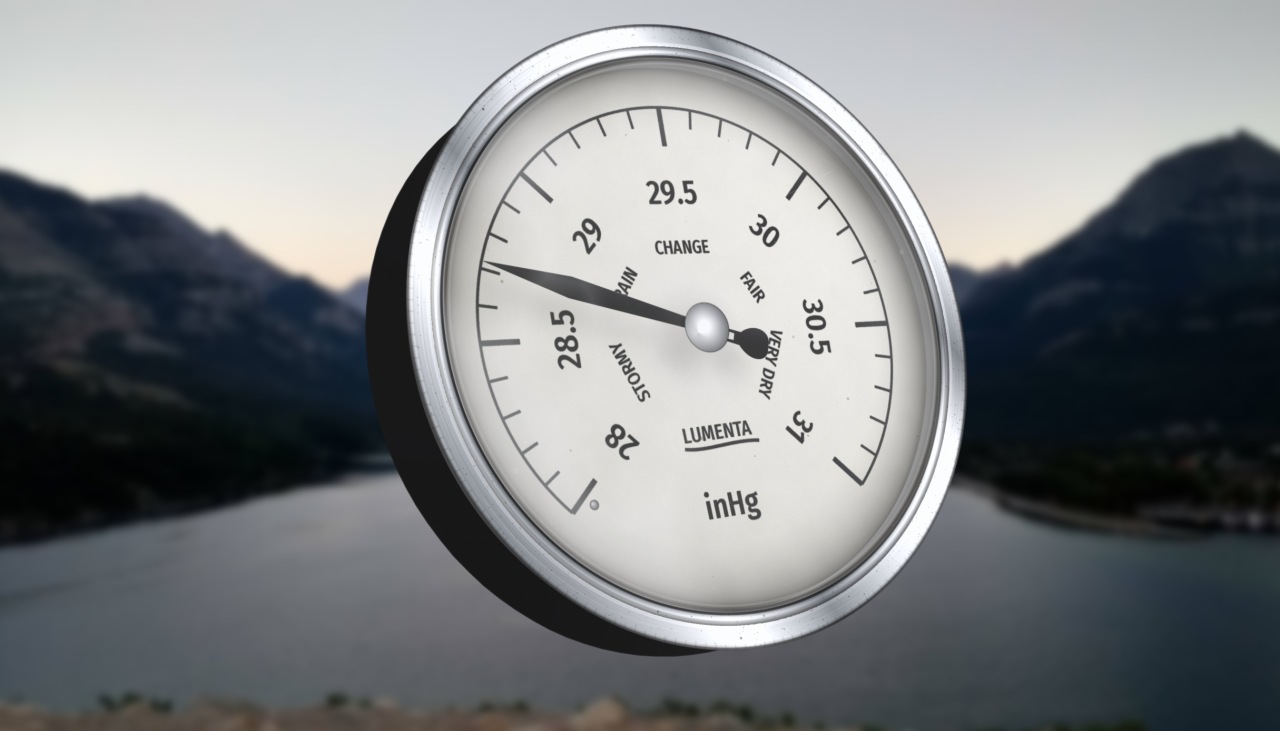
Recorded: 28.7inHg
